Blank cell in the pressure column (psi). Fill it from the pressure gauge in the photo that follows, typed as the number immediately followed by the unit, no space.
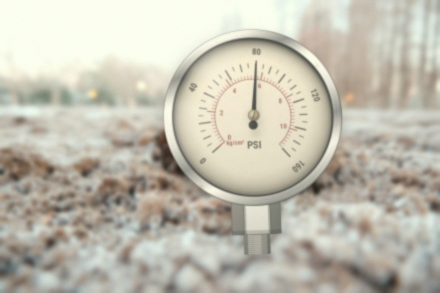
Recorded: 80psi
